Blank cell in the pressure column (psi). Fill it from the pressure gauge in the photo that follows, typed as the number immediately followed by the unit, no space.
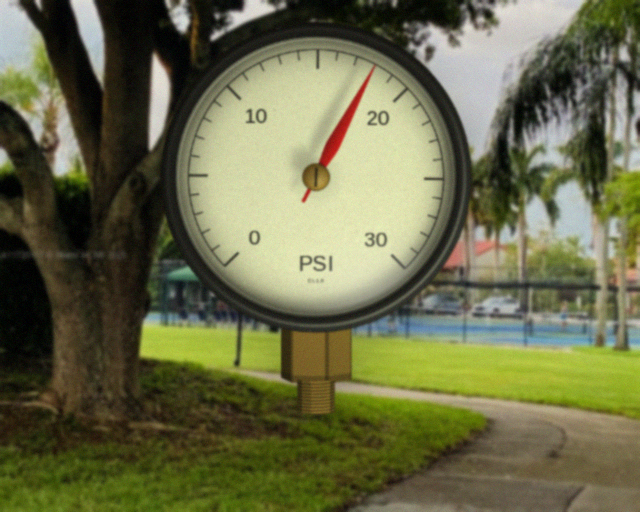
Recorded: 18psi
